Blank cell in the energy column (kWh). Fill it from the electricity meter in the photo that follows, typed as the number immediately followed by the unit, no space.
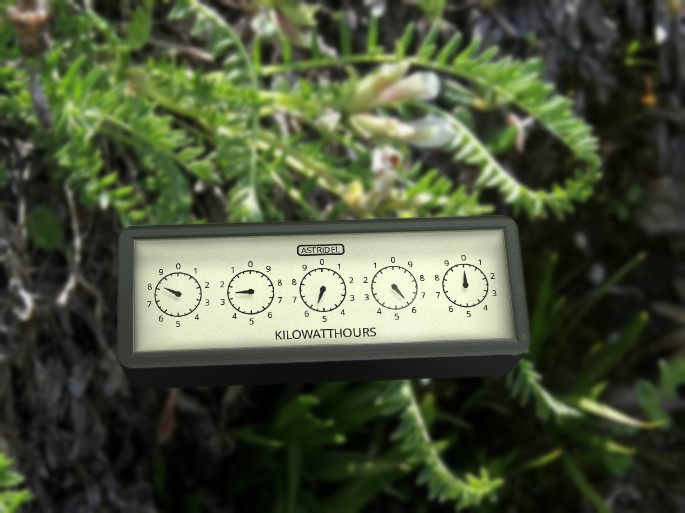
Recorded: 82560kWh
